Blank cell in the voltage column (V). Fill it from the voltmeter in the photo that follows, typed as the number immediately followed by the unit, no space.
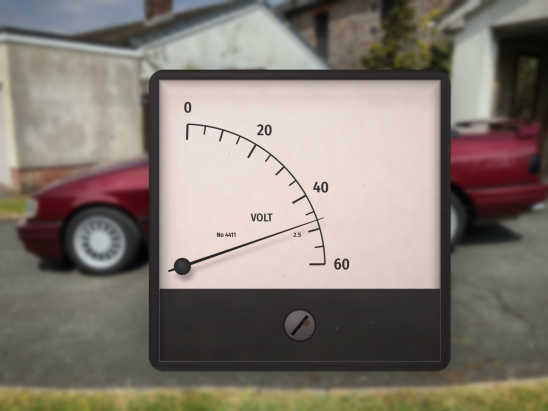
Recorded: 47.5V
